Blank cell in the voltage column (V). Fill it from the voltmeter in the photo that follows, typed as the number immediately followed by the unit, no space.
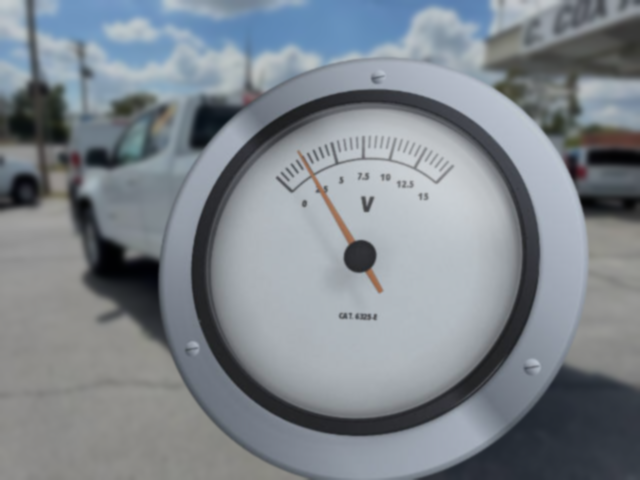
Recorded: 2.5V
